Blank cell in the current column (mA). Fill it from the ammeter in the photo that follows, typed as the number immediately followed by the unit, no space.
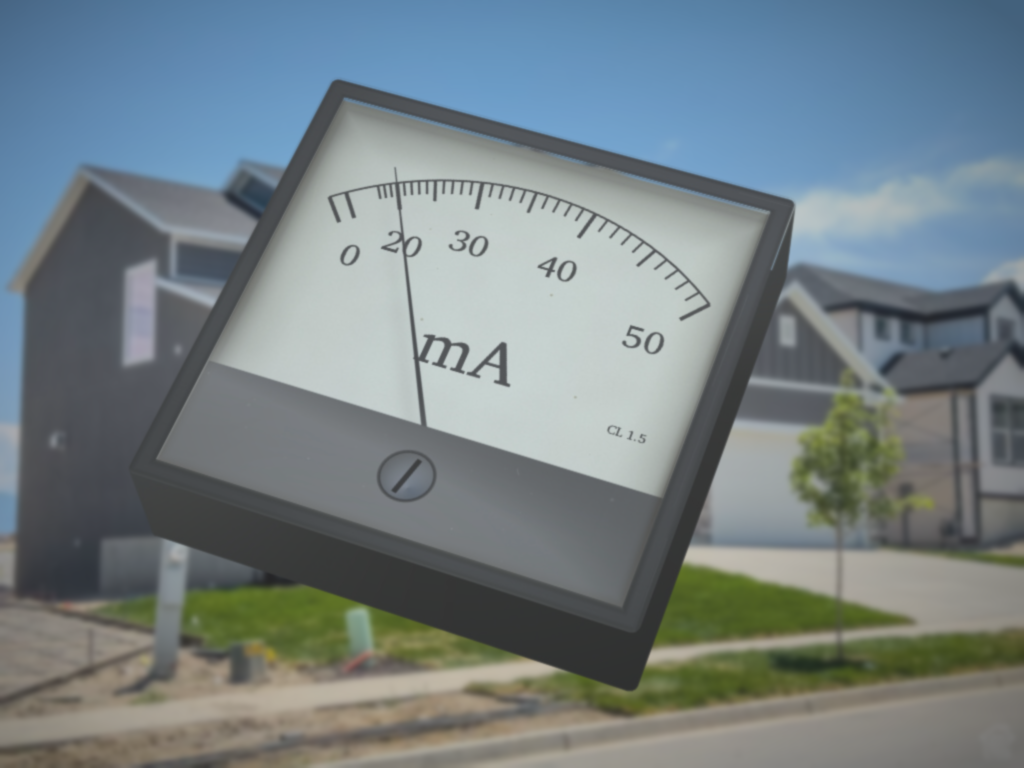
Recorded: 20mA
